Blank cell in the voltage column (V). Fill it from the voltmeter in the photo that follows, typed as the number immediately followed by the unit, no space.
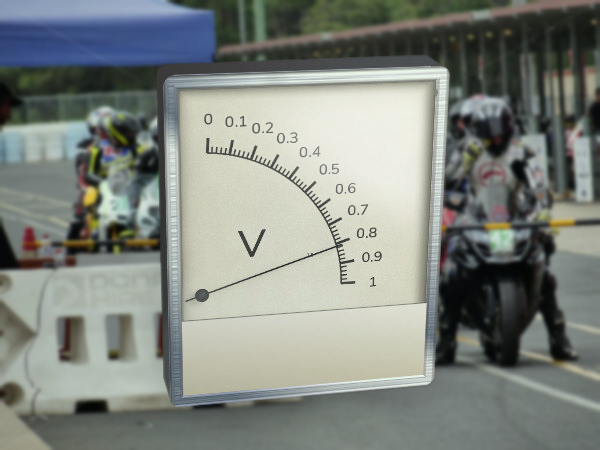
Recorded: 0.8V
